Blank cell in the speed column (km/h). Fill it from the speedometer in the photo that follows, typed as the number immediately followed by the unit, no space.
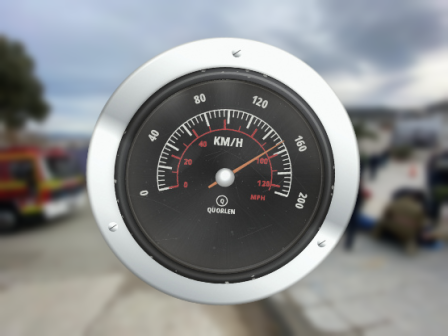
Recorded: 152km/h
